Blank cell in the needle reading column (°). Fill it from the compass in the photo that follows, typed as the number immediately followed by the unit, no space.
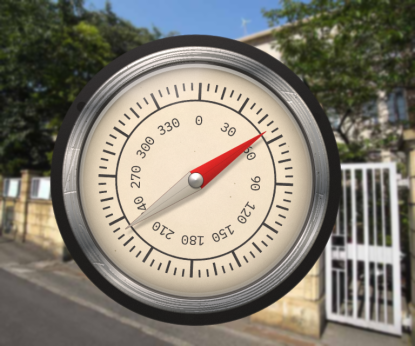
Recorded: 52.5°
